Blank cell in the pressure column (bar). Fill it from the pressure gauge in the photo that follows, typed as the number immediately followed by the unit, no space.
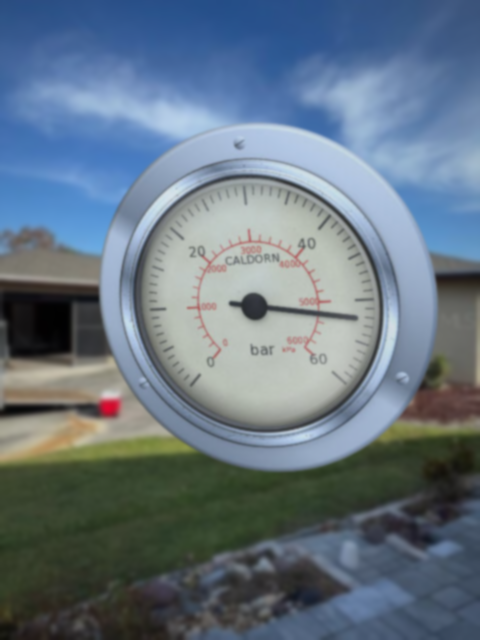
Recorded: 52bar
